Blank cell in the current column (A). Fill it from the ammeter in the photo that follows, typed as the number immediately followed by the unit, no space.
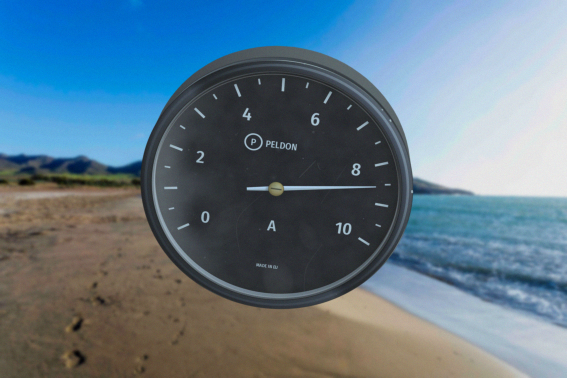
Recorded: 8.5A
